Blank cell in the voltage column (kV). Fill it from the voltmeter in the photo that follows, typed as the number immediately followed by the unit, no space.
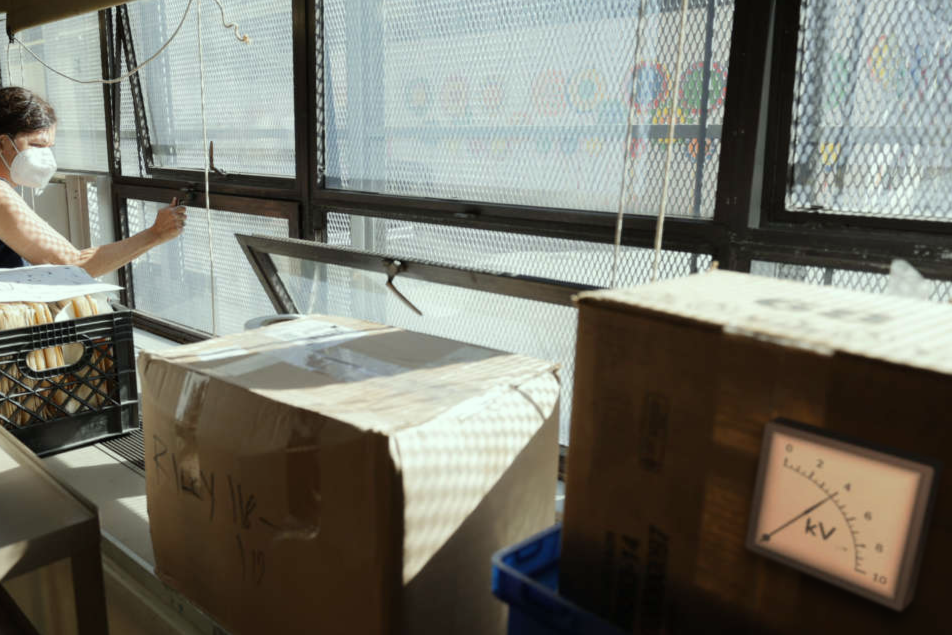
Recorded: 4kV
